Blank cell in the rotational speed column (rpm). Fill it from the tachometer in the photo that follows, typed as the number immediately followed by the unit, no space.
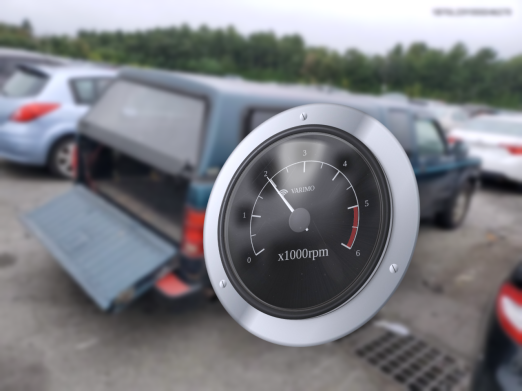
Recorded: 2000rpm
